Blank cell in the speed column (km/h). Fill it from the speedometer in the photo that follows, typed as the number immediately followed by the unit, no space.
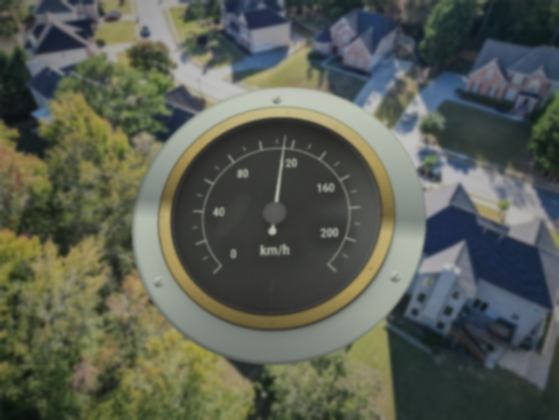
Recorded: 115km/h
